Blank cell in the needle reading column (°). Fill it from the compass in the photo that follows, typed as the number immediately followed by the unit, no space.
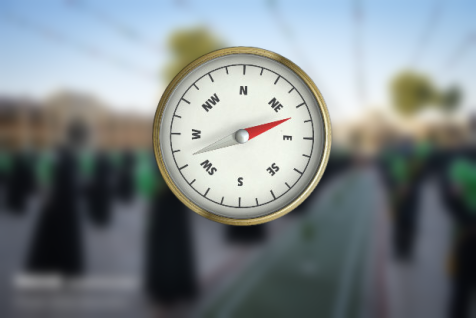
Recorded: 67.5°
